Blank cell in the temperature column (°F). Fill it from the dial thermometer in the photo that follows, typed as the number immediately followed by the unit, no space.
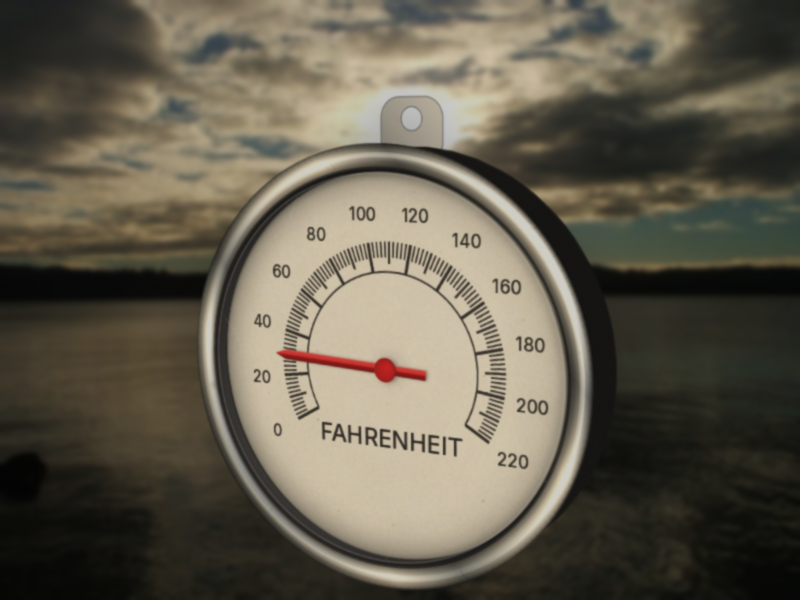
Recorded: 30°F
